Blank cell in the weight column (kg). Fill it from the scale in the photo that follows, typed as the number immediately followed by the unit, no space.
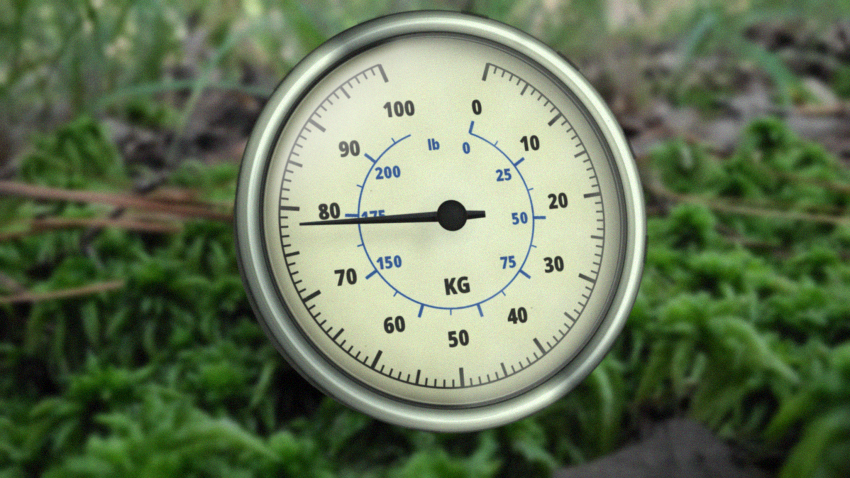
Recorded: 78kg
